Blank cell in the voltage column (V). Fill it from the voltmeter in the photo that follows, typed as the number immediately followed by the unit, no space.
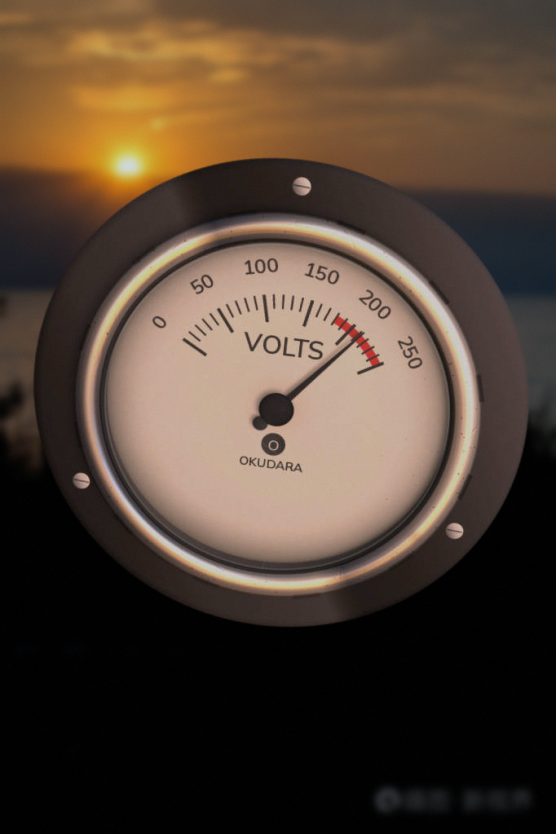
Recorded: 210V
